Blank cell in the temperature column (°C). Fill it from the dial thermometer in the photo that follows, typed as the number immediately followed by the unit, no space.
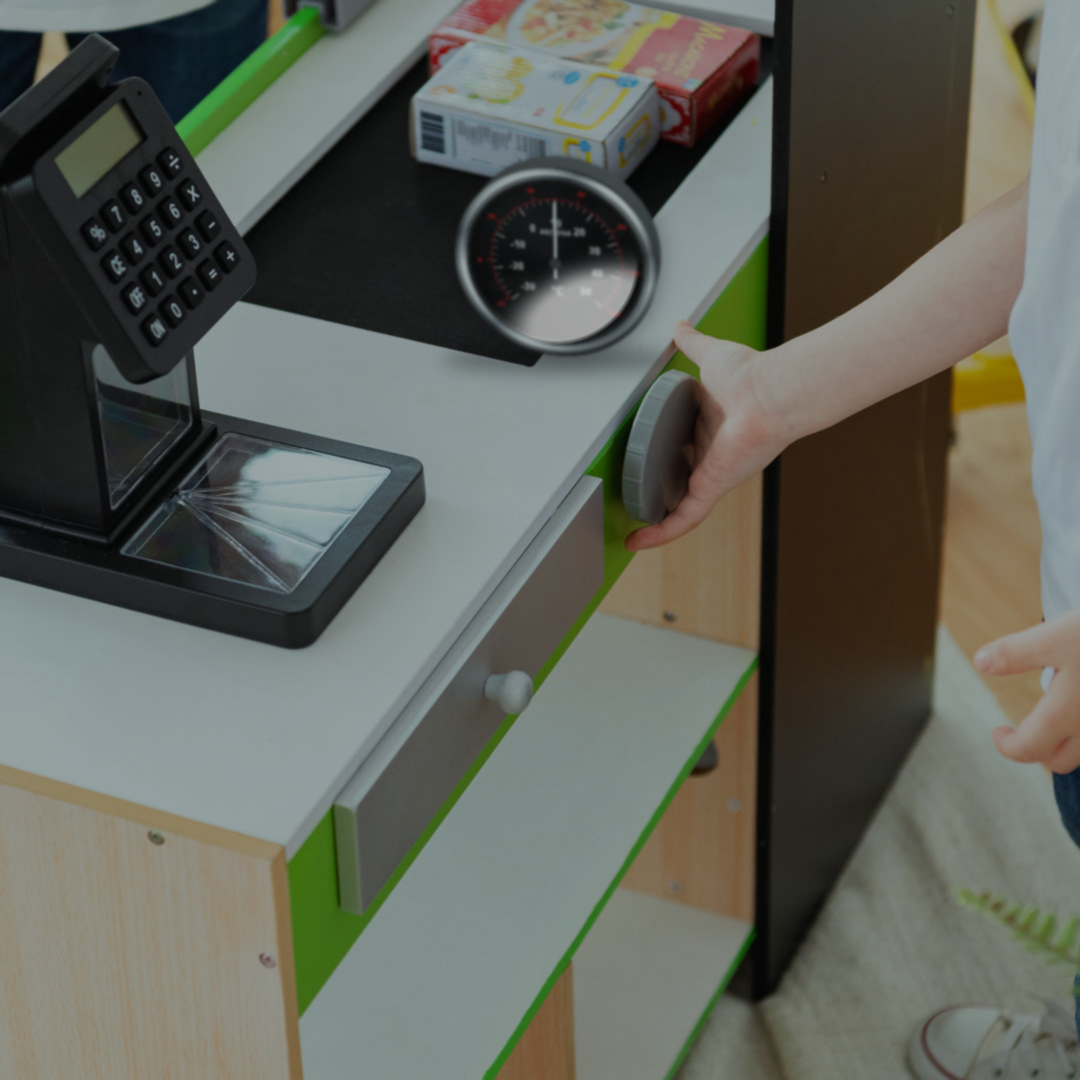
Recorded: 10°C
